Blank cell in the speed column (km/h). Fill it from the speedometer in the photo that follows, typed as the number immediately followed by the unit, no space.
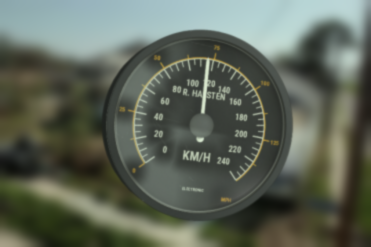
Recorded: 115km/h
